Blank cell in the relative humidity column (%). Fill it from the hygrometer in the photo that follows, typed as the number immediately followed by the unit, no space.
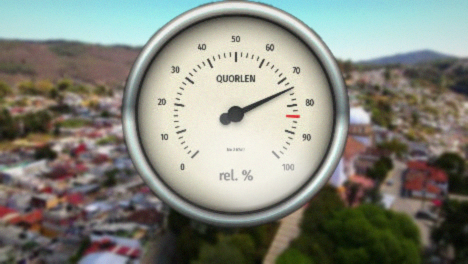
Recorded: 74%
